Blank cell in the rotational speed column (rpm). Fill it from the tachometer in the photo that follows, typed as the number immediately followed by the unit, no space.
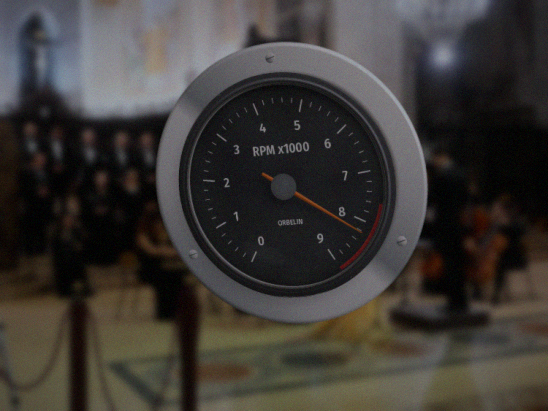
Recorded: 8200rpm
